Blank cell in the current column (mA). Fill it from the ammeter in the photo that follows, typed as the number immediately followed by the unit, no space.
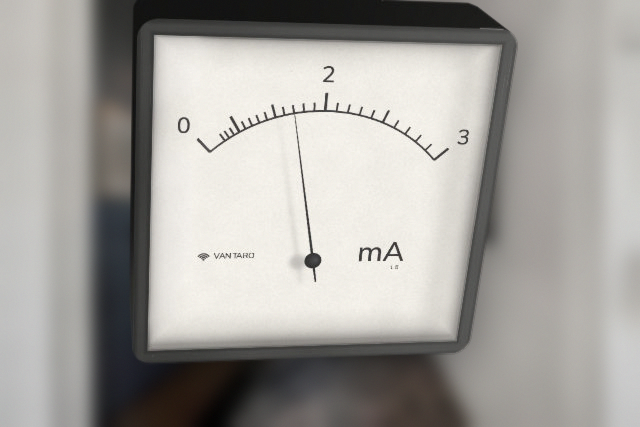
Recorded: 1.7mA
